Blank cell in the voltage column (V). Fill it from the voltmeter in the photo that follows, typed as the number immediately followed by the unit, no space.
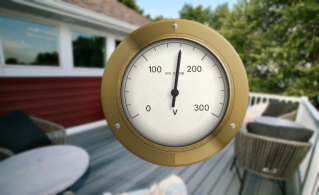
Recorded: 160V
